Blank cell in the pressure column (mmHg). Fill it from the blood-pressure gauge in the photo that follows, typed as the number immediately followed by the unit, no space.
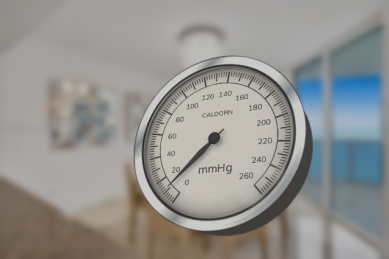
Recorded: 10mmHg
